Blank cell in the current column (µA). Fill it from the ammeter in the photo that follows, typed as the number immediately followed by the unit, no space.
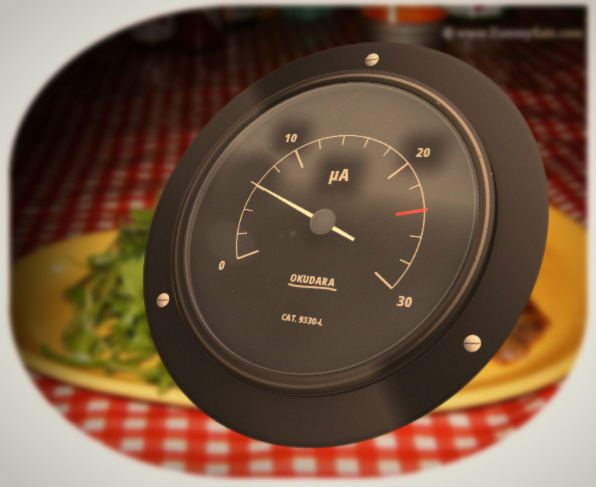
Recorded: 6µA
